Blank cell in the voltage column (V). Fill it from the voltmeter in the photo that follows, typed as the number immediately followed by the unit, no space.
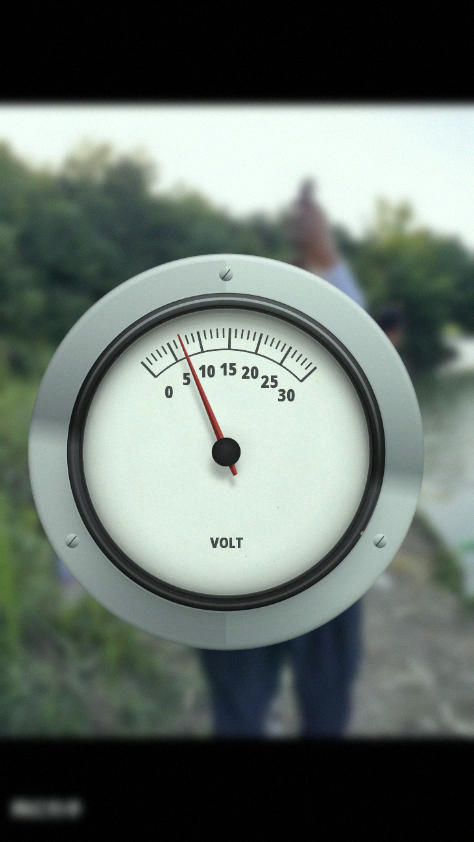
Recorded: 7V
